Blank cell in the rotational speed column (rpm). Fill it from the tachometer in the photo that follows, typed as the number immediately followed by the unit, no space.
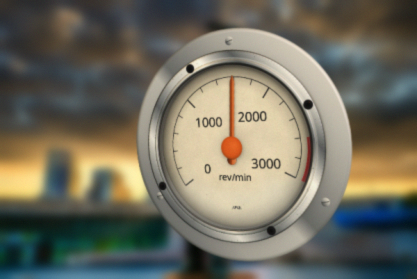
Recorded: 1600rpm
